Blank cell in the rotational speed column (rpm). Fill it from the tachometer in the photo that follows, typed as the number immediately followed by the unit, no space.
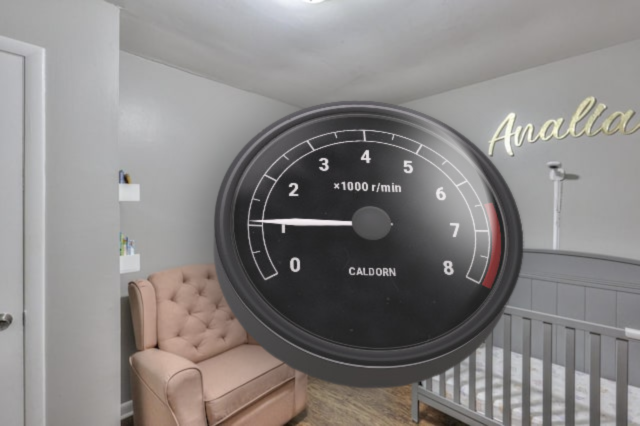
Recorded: 1000rpm
